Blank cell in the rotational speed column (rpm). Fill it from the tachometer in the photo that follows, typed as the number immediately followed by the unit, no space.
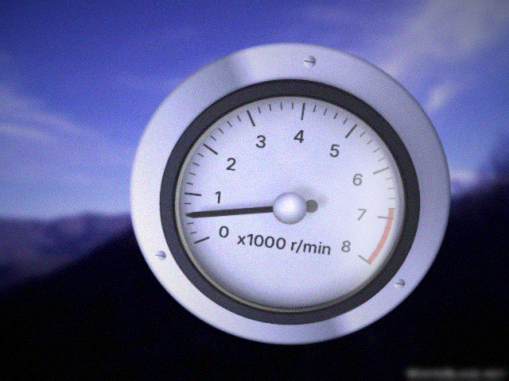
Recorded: 600rpm
